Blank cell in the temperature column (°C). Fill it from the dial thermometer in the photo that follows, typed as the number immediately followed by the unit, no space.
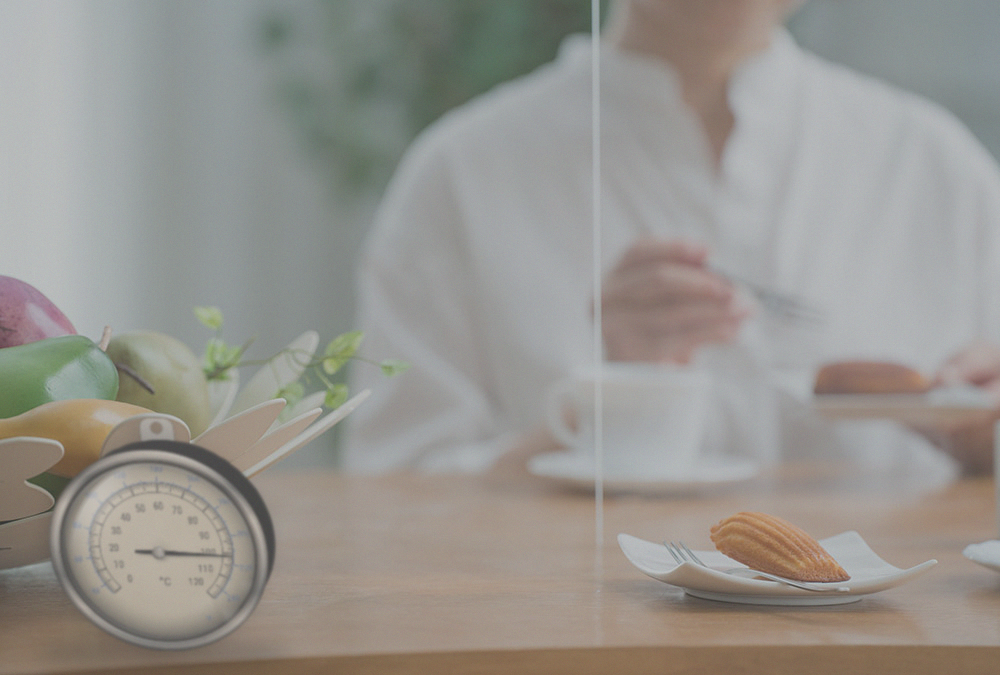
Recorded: 100°C
